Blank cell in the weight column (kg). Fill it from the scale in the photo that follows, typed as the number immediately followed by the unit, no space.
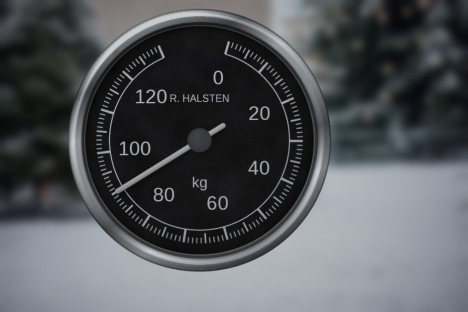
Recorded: 90kg
